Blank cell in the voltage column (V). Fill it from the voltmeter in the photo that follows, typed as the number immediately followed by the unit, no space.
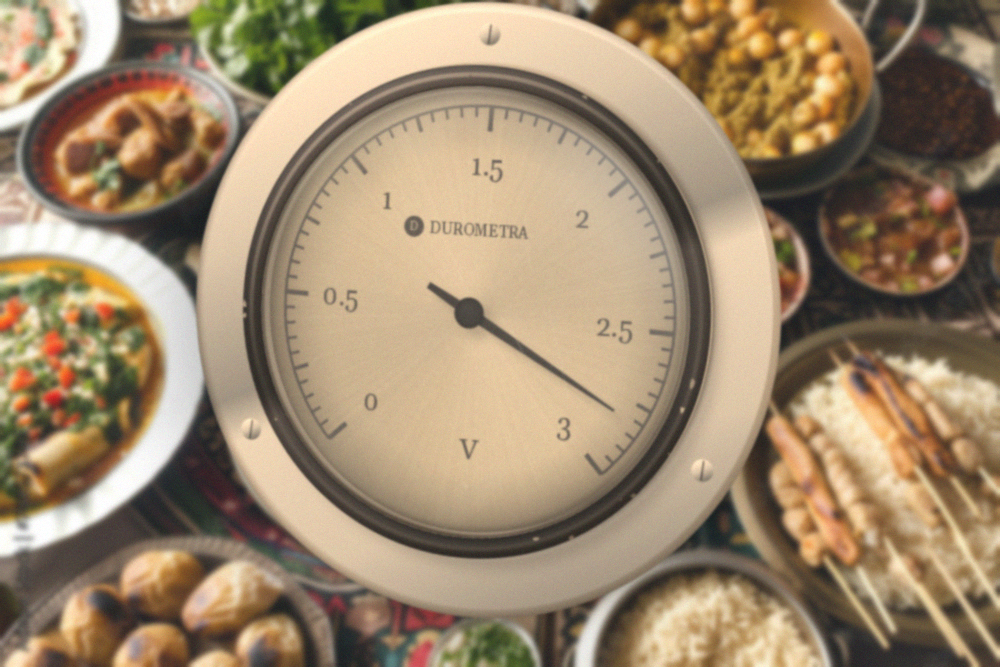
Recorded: 2.8V
